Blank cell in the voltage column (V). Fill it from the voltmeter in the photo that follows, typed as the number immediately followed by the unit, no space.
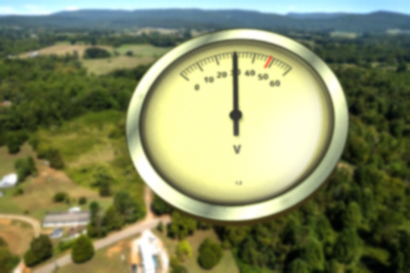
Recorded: 30V
